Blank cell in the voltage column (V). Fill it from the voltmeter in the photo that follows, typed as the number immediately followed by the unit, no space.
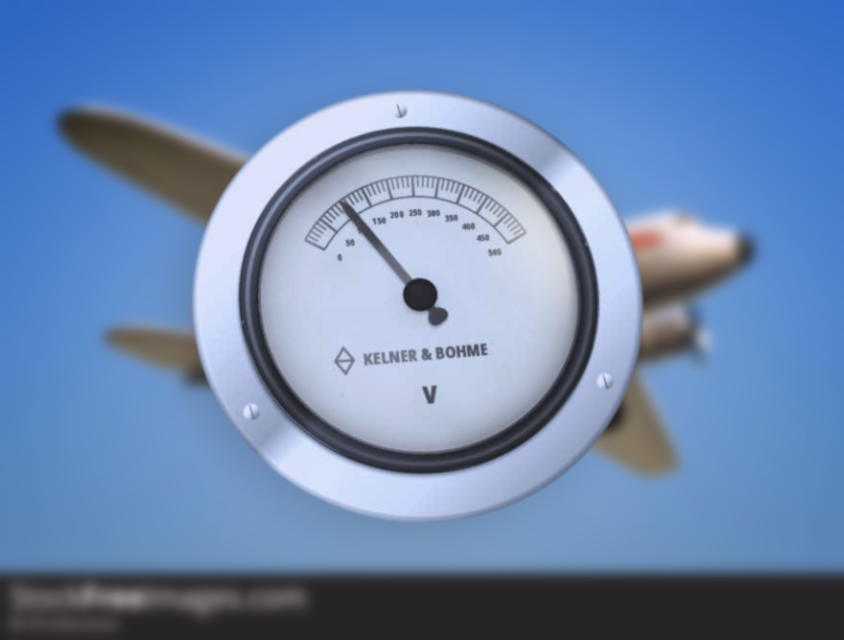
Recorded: 100V
